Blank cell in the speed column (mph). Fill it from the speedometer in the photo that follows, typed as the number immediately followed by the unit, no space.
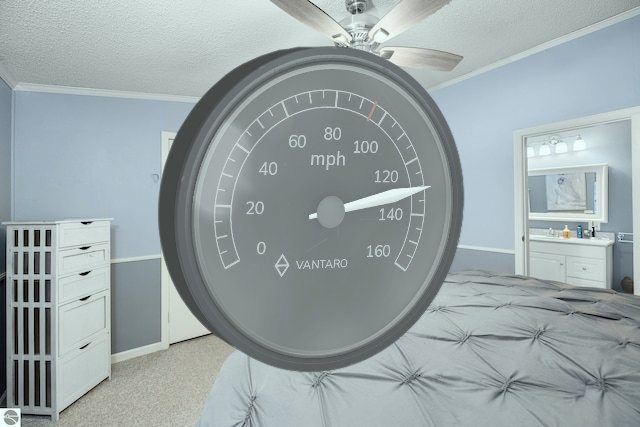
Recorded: 130mph
